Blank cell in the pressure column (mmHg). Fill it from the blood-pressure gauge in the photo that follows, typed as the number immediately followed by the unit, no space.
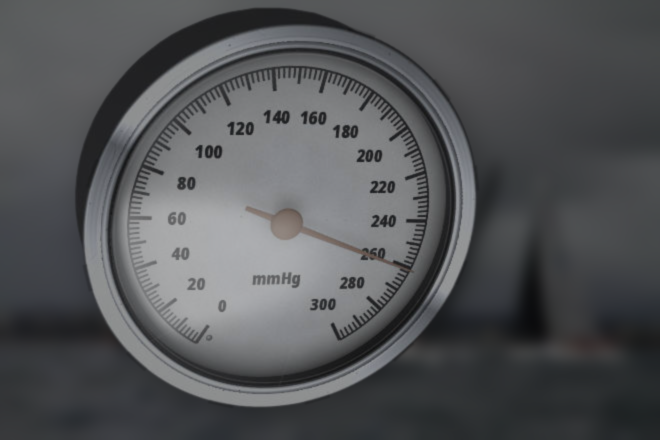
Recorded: 260mmHg
